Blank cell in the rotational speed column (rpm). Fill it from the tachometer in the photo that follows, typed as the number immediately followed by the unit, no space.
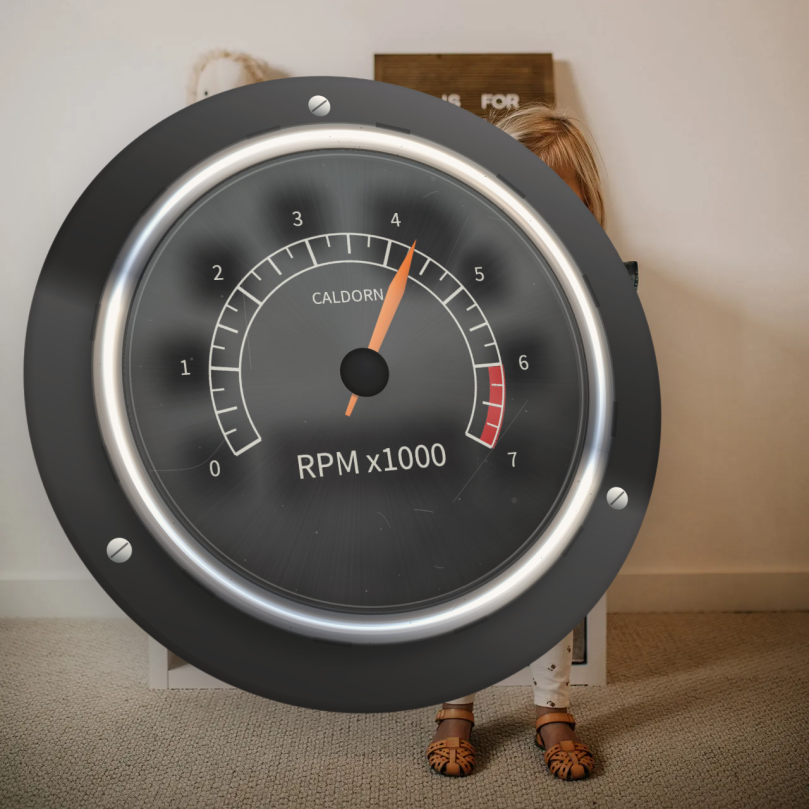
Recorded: 4250rpm
